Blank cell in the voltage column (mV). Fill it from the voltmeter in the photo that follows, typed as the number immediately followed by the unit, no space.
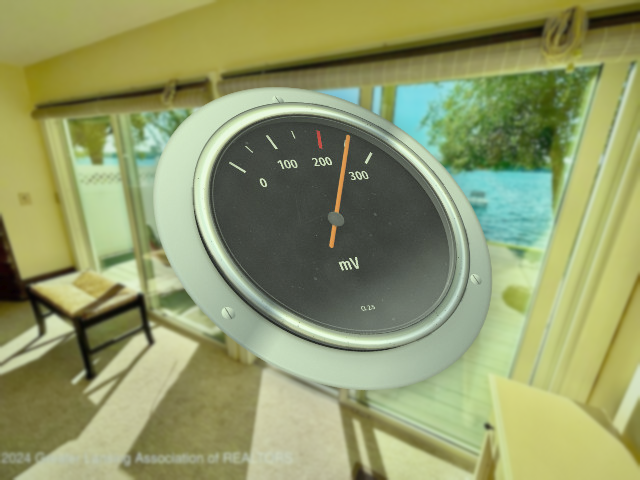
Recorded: 250mV
